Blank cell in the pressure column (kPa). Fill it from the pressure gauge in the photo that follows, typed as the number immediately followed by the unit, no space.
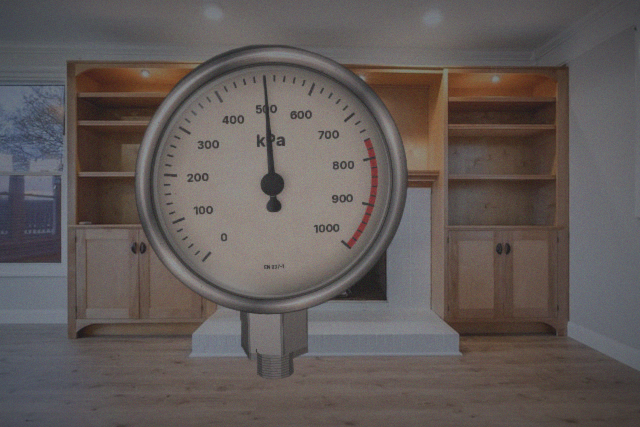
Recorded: 500kPa
